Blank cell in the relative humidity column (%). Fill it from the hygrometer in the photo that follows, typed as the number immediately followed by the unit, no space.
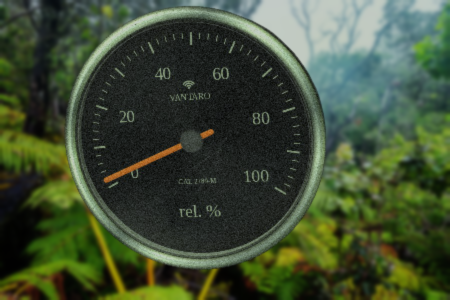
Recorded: 2%
